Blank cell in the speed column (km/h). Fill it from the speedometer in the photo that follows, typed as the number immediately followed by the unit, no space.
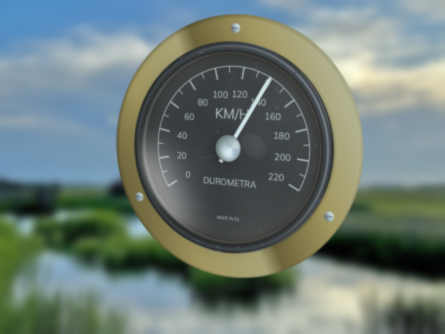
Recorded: 140km/h
